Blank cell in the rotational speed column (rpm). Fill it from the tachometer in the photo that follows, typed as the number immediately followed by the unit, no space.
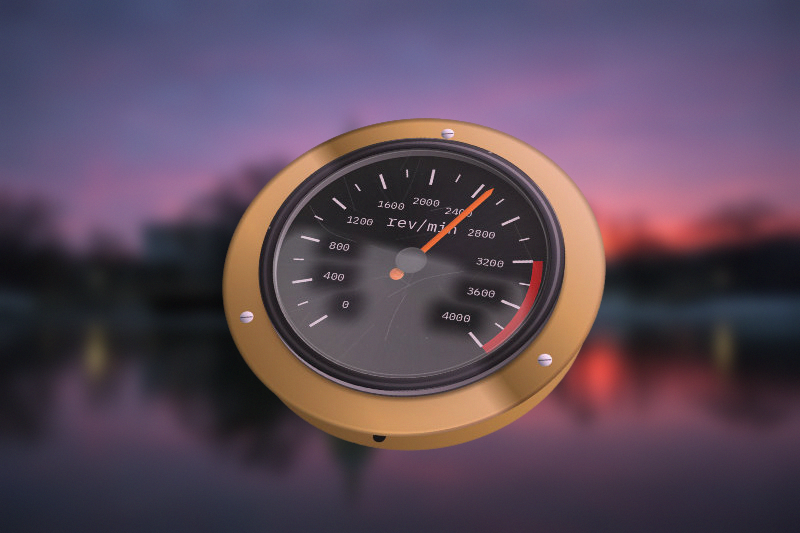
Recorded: 2500rpm
